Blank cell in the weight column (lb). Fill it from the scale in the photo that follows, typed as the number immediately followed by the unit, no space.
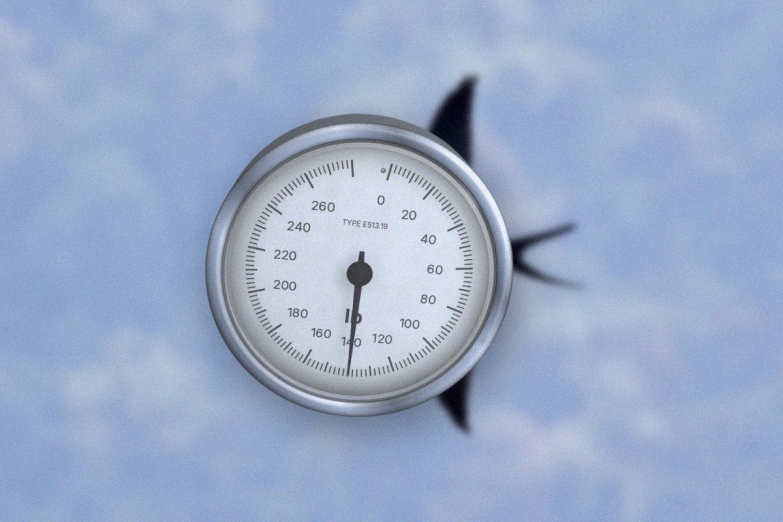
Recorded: 140lb
